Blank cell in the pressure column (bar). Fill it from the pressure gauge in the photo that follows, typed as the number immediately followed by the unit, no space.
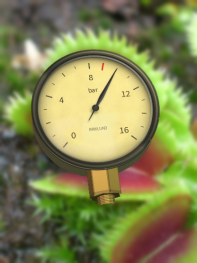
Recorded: 10bar
